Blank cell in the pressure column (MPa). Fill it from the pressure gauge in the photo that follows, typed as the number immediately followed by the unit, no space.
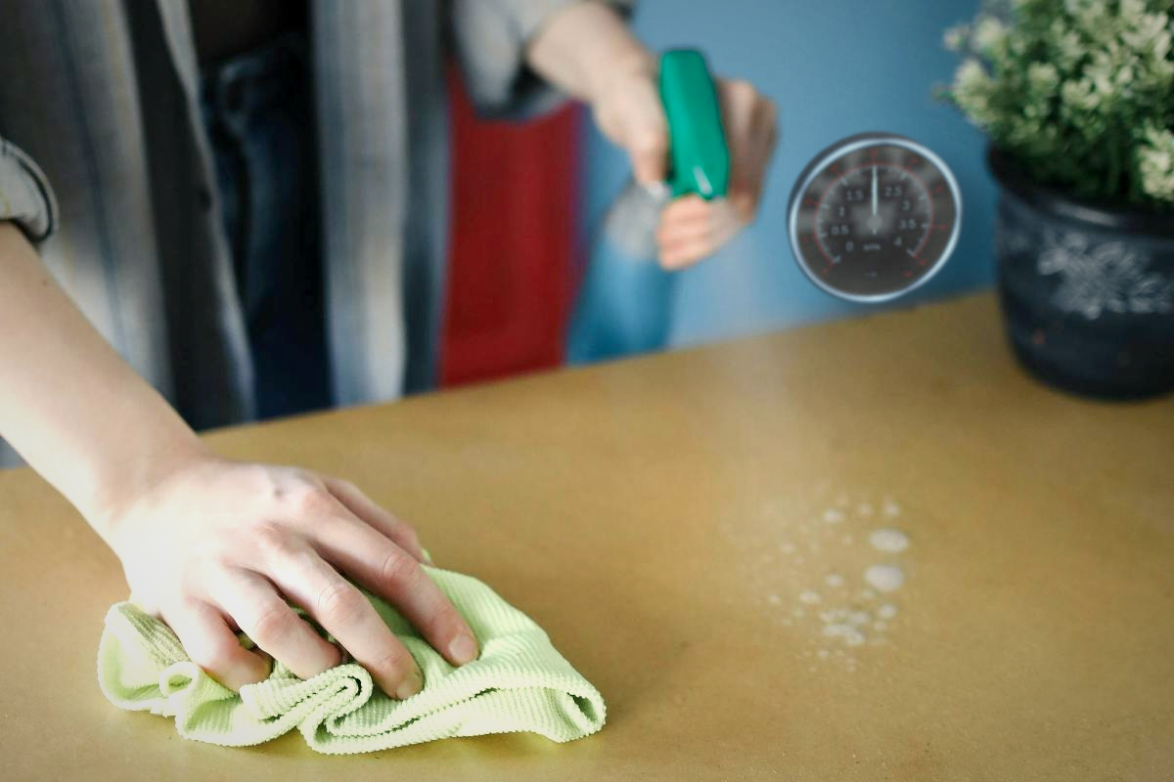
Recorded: 2MPa
